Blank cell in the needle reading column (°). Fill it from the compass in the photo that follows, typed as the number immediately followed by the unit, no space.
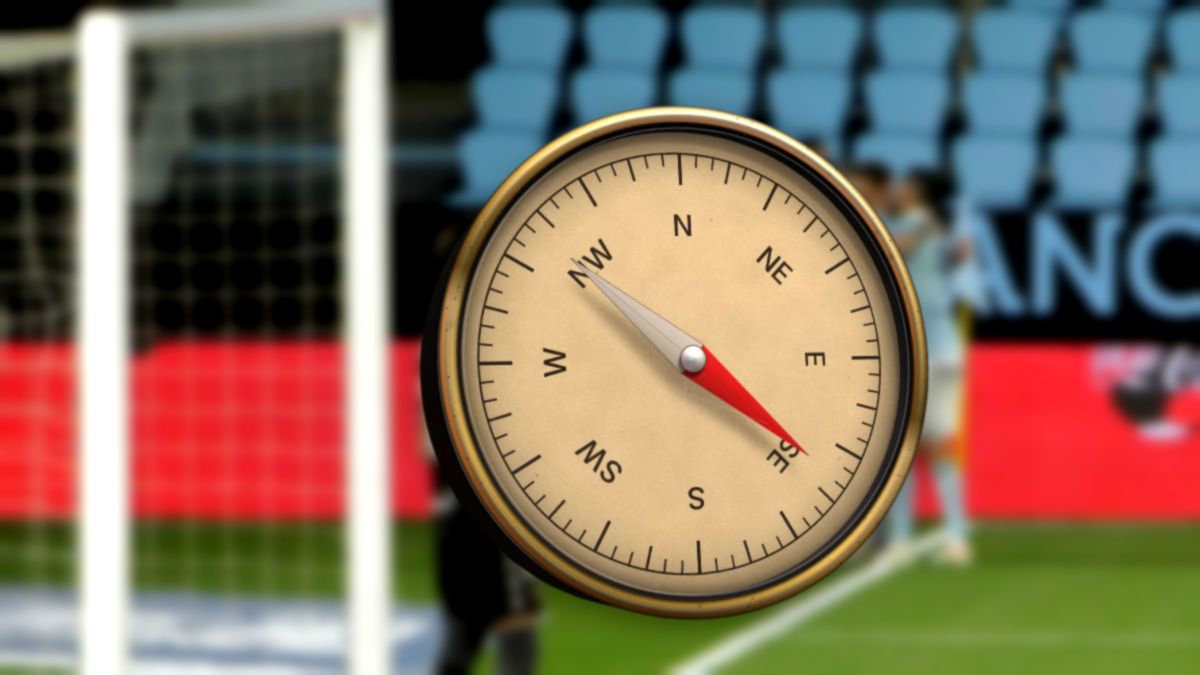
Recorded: 130°
